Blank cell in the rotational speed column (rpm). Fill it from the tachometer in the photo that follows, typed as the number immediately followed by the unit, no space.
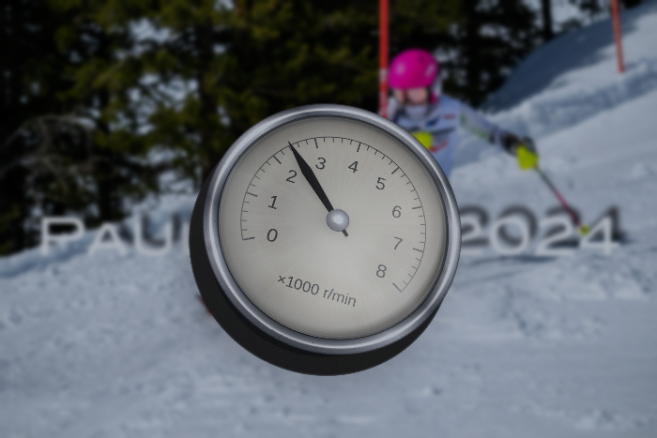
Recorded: 2400rpm
